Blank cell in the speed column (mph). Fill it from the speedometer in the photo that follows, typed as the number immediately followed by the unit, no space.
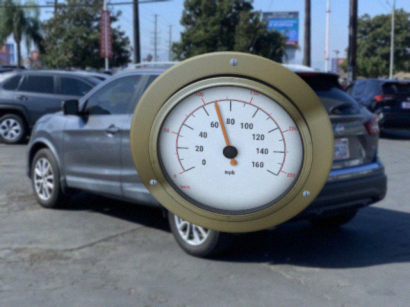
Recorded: 70mph
